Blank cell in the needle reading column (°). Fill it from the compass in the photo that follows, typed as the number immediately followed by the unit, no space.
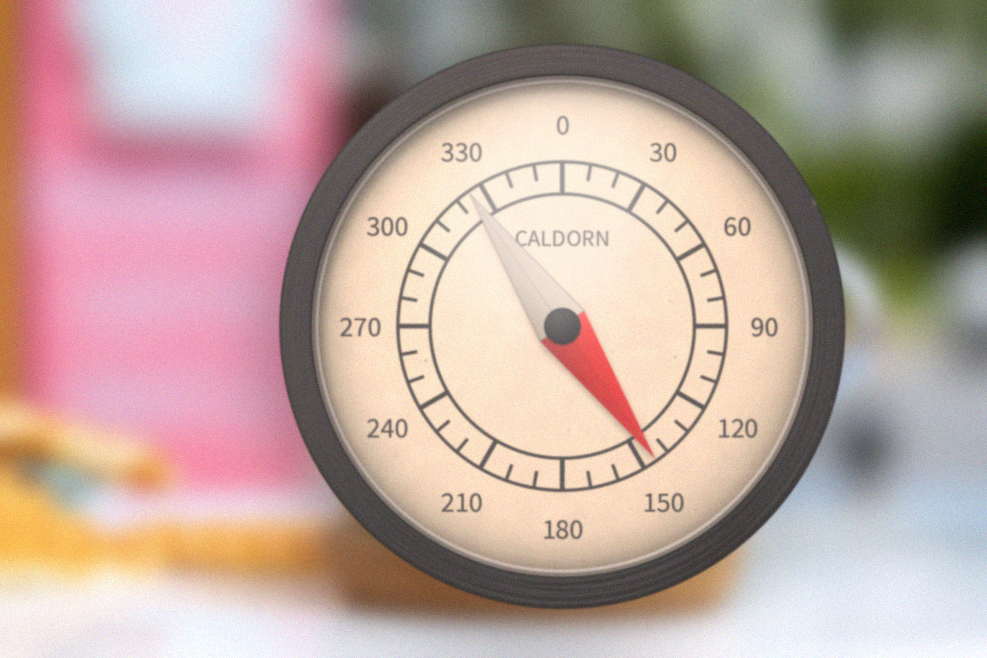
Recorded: 145°
